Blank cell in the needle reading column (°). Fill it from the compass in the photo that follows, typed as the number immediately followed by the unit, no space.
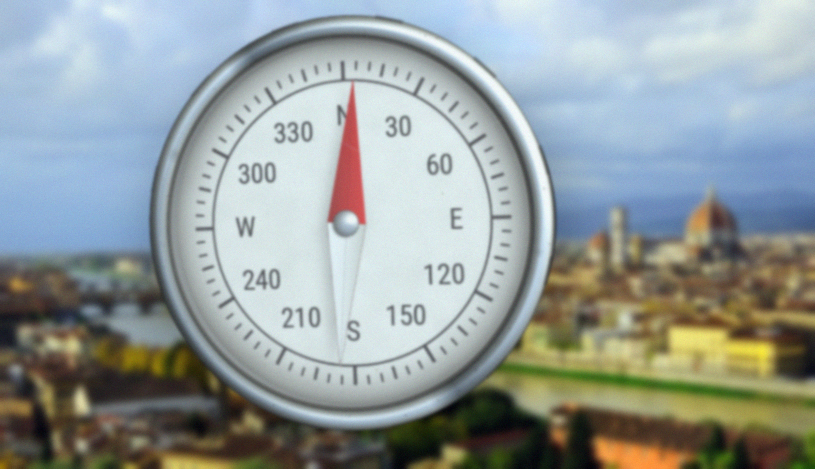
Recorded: 5°
